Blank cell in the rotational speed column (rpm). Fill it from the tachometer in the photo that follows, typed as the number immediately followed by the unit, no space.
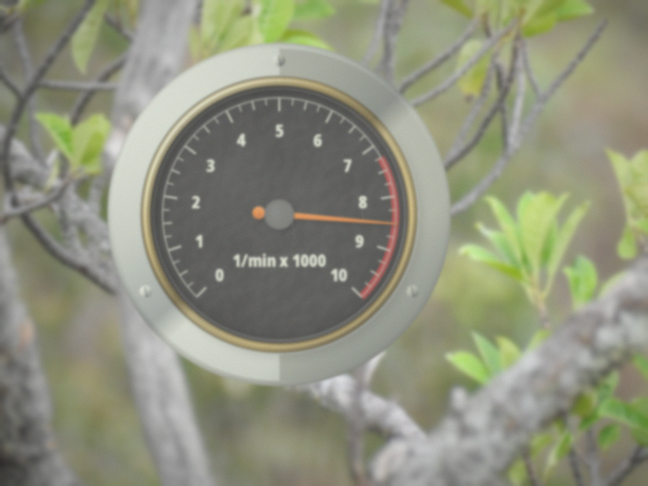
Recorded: 8500rpm
